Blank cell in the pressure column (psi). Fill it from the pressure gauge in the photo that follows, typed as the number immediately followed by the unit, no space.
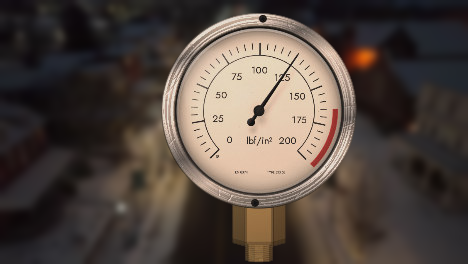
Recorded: 125psi
